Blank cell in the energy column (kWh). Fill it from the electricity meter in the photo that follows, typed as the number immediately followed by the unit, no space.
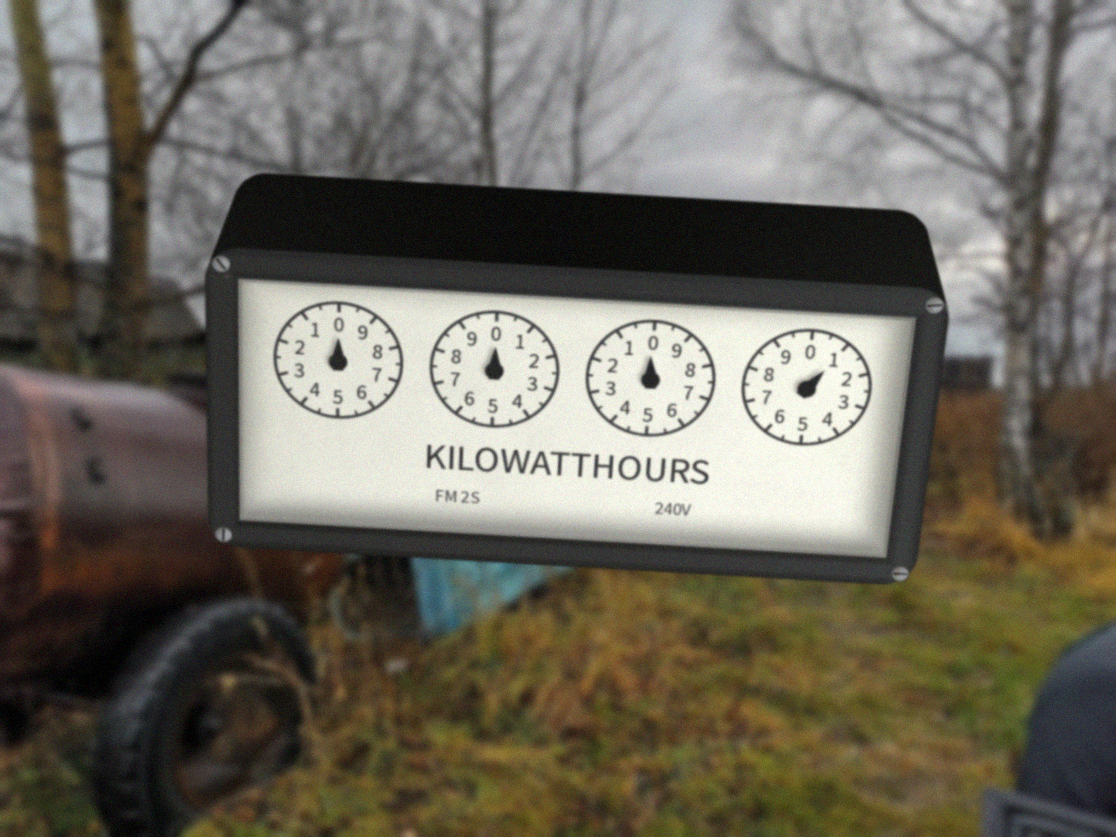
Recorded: 1kWh
